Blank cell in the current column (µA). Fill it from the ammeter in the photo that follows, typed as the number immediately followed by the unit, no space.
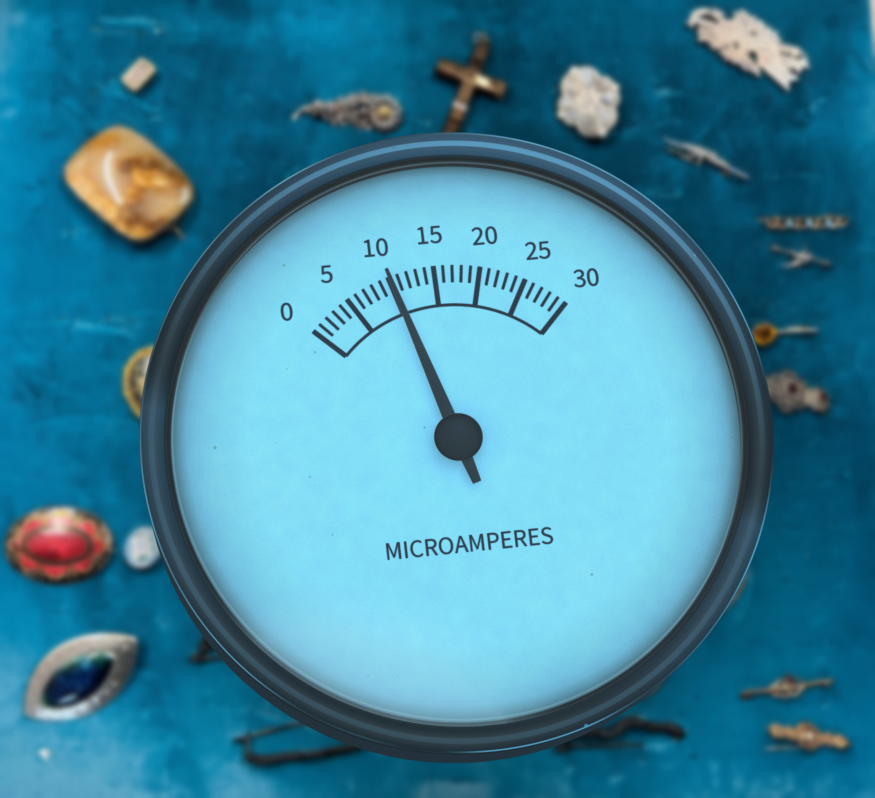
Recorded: 10µA
